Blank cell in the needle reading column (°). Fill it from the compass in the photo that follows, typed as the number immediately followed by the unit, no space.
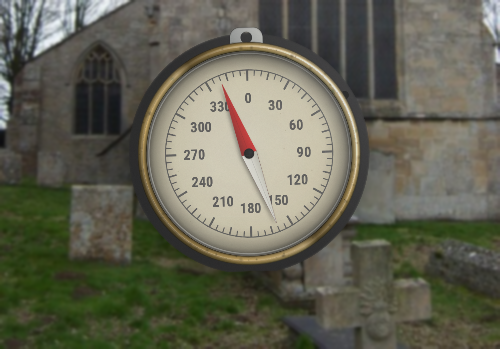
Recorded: 340°
